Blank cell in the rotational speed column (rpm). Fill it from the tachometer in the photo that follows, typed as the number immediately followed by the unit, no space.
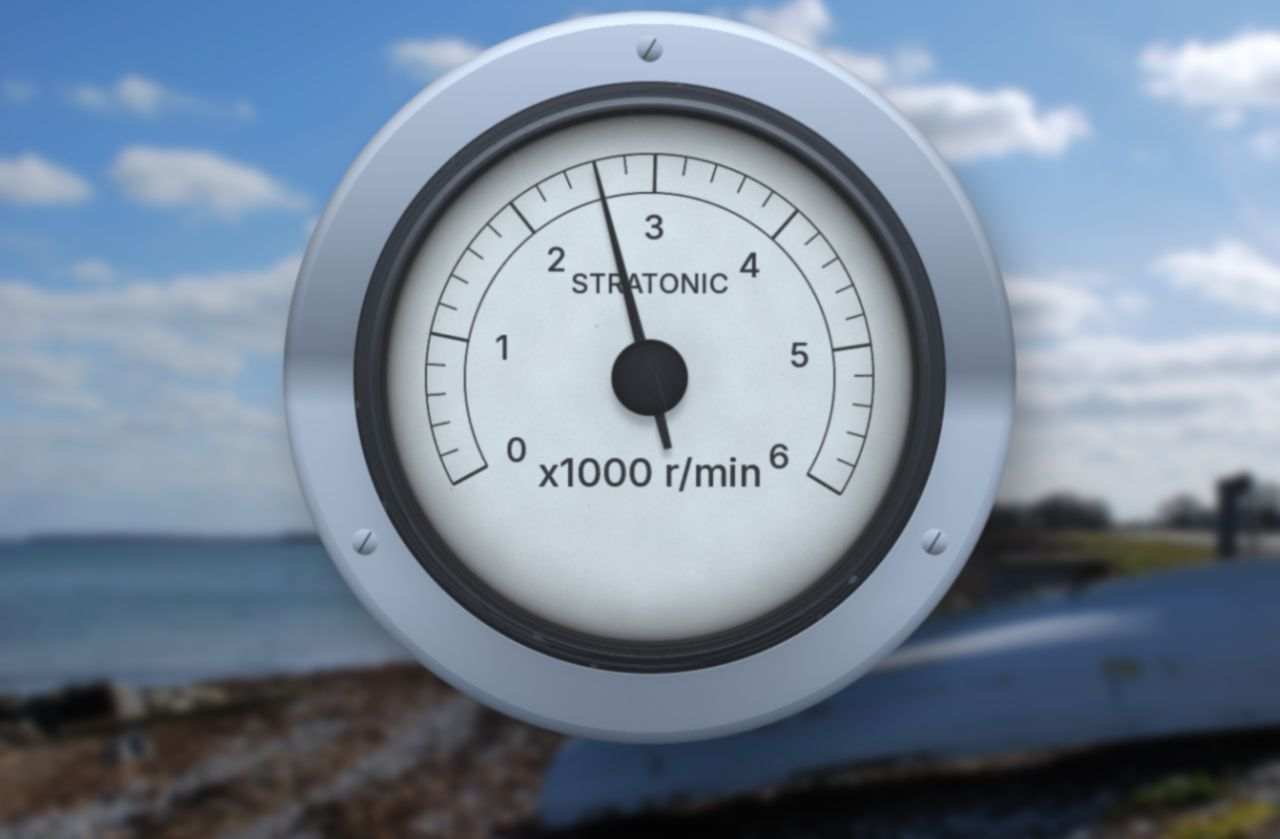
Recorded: 2600rpm
